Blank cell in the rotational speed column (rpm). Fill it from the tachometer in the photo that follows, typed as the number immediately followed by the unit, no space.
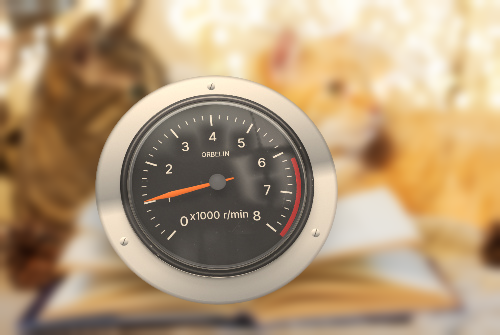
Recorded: 1000rpm
